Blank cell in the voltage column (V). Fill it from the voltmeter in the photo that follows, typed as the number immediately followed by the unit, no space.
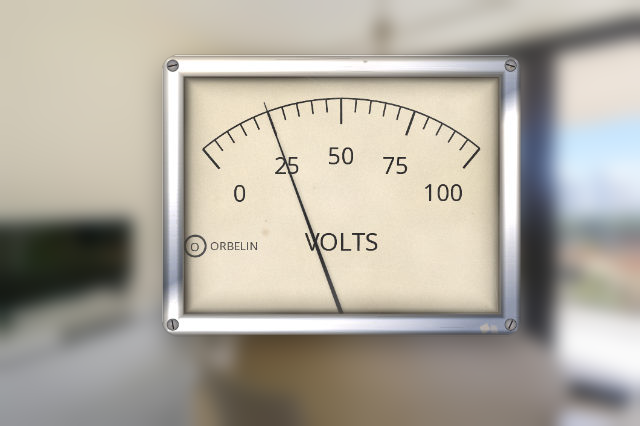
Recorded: 25V
